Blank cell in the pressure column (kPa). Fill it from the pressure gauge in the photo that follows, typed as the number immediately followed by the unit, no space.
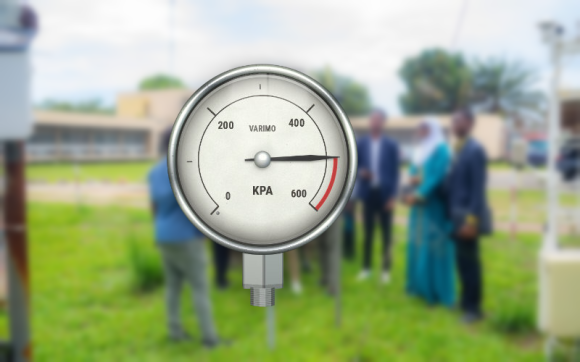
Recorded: 500kPa
